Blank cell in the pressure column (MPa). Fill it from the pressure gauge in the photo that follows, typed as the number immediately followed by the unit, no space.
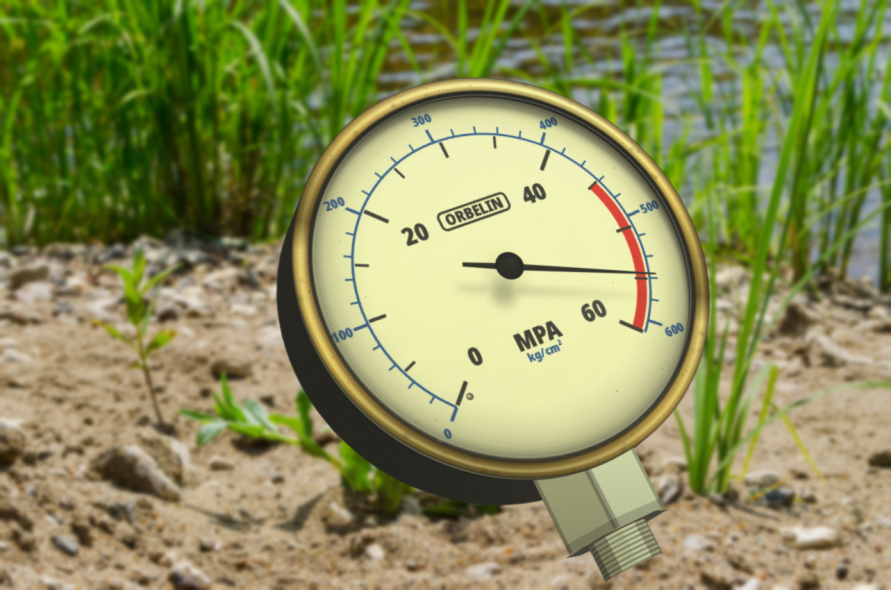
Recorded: 55MPa
